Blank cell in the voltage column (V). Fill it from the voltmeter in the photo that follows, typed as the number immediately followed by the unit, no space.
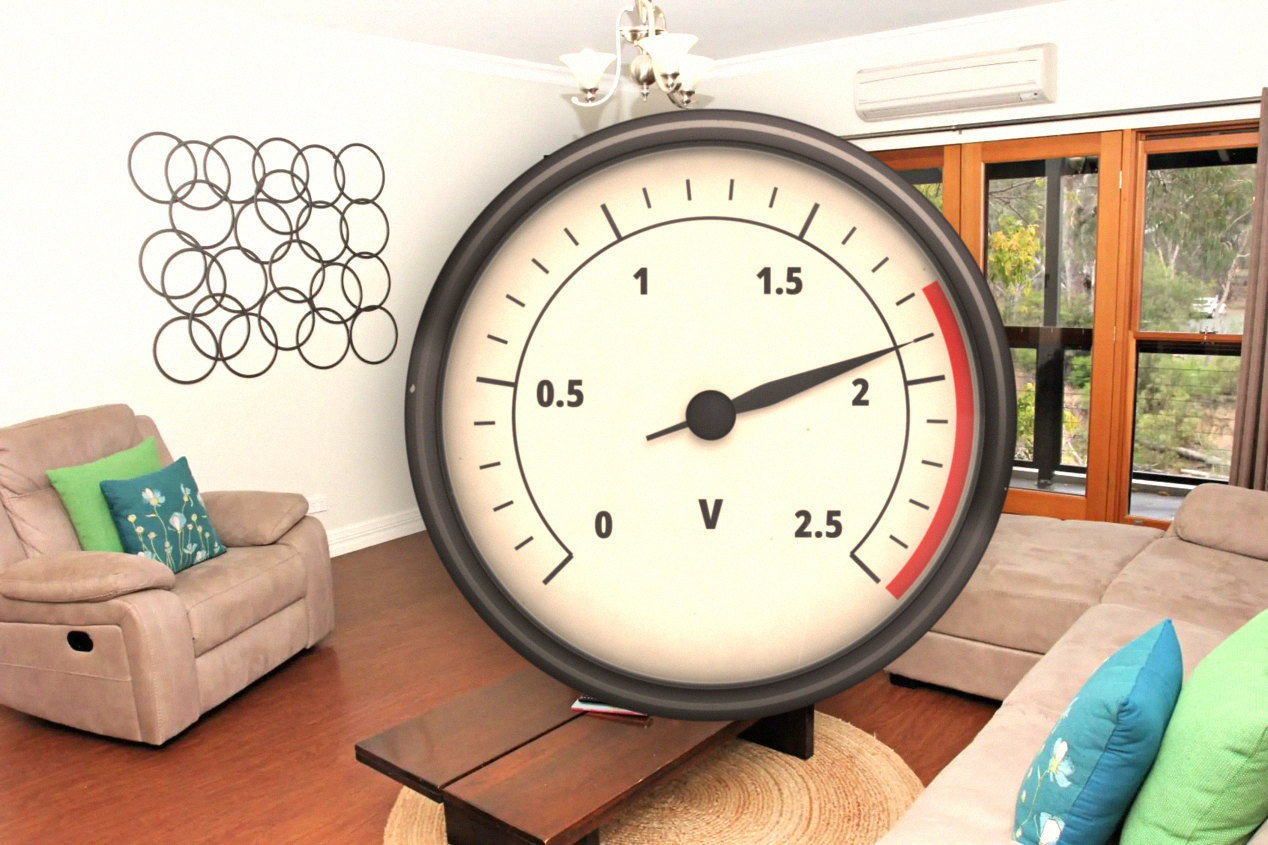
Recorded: 1.9V
